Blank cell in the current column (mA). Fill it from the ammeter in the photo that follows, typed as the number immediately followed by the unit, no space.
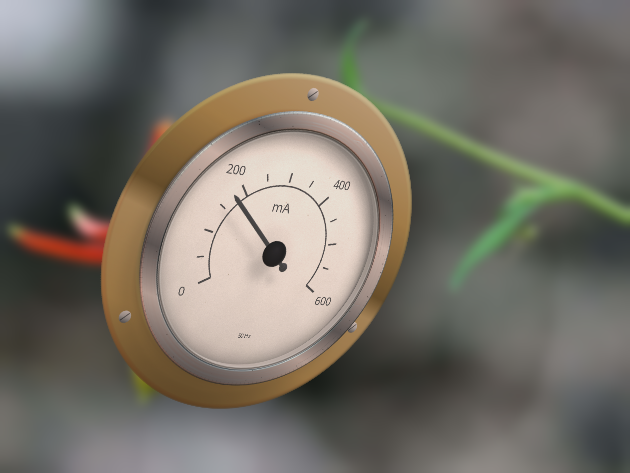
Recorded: 175mA
